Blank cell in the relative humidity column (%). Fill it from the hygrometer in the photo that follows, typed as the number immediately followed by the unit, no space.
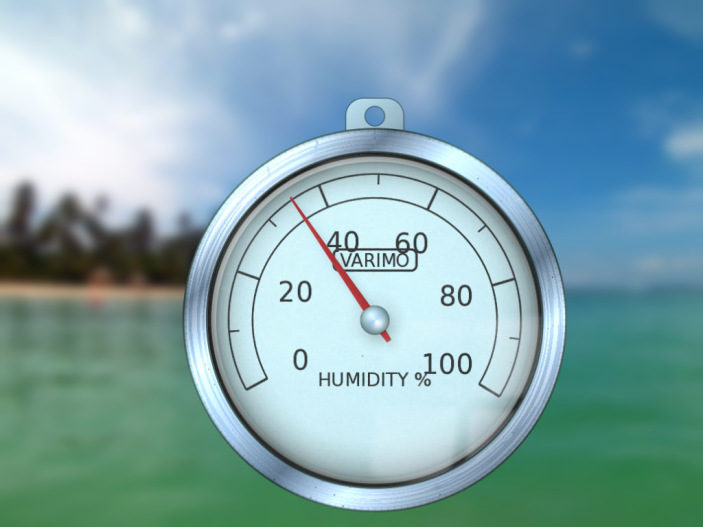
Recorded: 35%
